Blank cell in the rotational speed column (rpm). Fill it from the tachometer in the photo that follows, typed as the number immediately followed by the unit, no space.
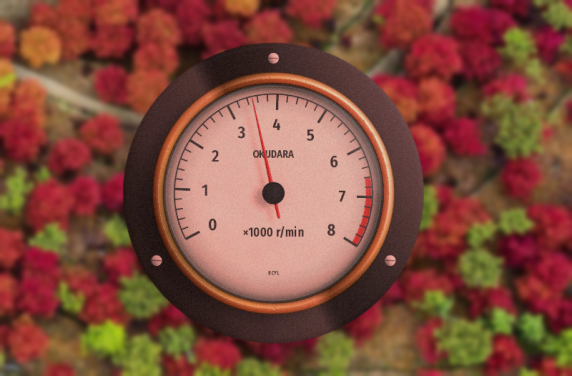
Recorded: 3500rpm
